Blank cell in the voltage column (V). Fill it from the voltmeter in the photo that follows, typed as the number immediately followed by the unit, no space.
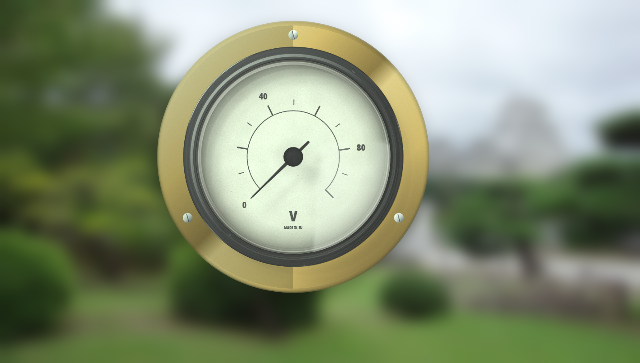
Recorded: 0V
